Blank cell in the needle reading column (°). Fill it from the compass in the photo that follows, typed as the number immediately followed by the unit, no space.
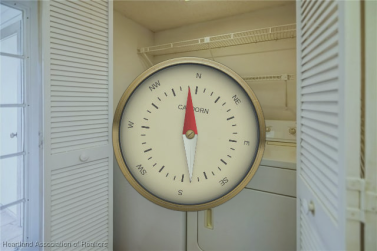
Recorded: 350°
